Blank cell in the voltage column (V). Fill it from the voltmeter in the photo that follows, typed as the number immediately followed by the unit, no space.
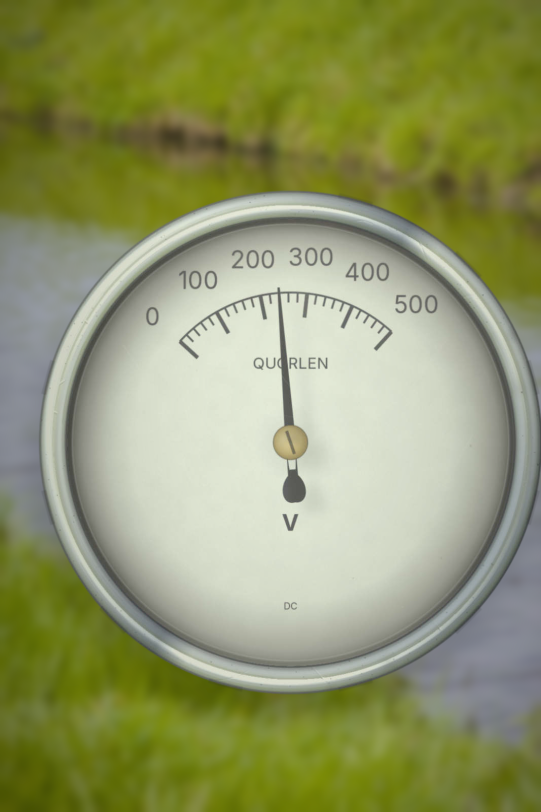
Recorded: 240V
